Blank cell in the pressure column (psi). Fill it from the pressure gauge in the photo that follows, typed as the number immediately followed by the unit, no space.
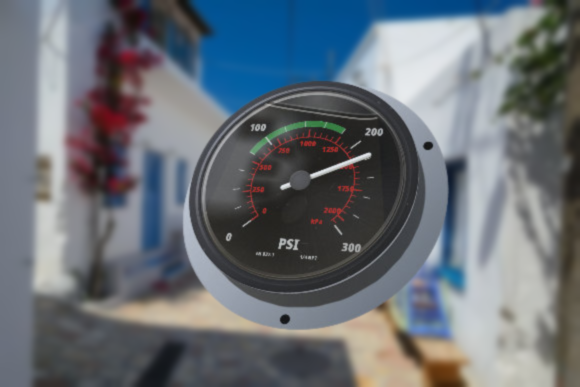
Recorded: 220psi
